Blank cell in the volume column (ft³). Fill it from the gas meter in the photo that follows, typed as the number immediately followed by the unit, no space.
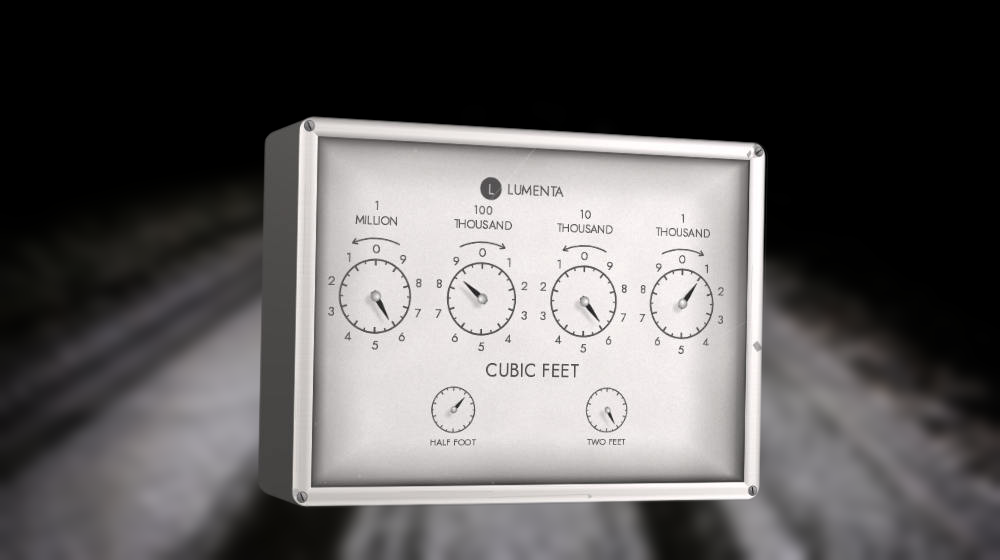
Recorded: 586100ft³
